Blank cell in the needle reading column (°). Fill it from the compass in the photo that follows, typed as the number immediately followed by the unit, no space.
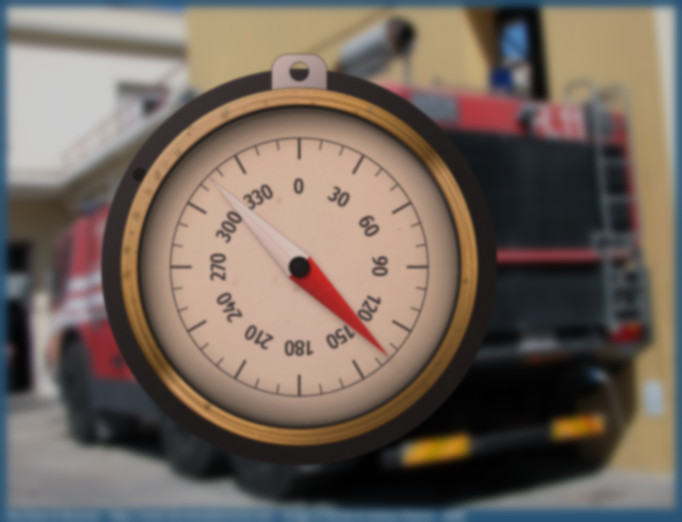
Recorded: 135°
